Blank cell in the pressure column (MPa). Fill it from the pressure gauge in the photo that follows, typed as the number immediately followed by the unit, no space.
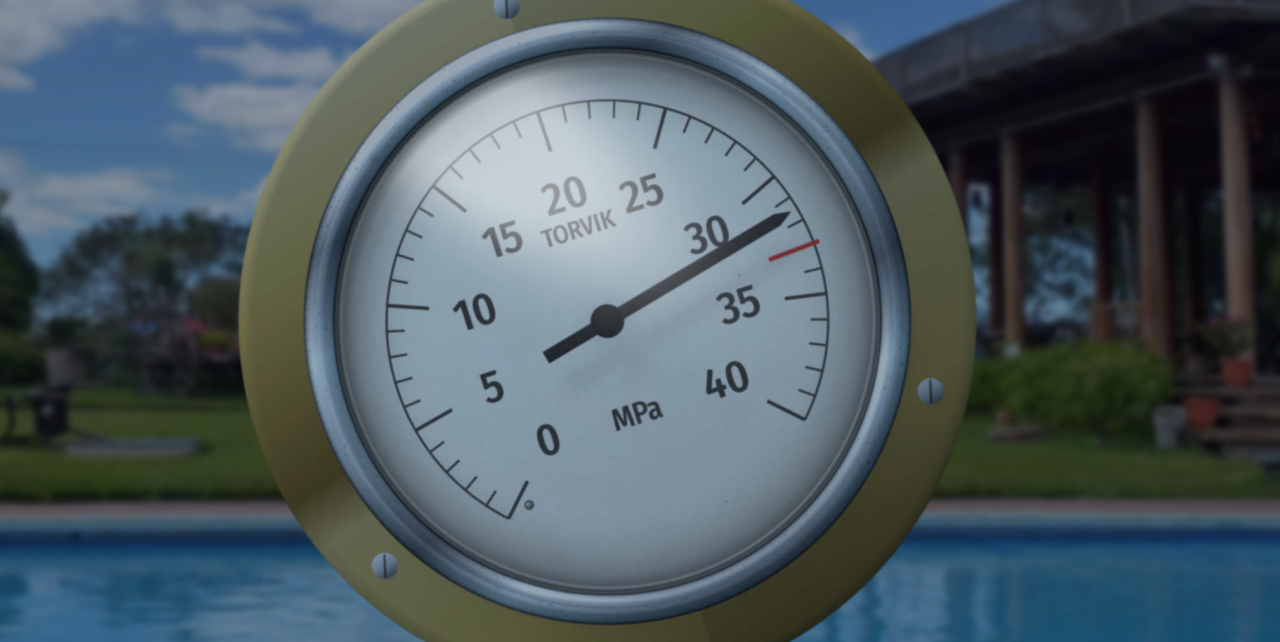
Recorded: 31.5MPa
